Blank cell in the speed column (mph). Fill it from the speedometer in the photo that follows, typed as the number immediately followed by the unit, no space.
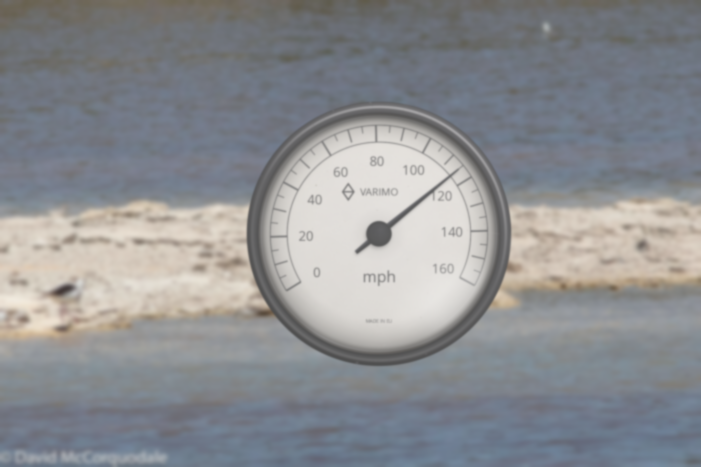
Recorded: 115mph
